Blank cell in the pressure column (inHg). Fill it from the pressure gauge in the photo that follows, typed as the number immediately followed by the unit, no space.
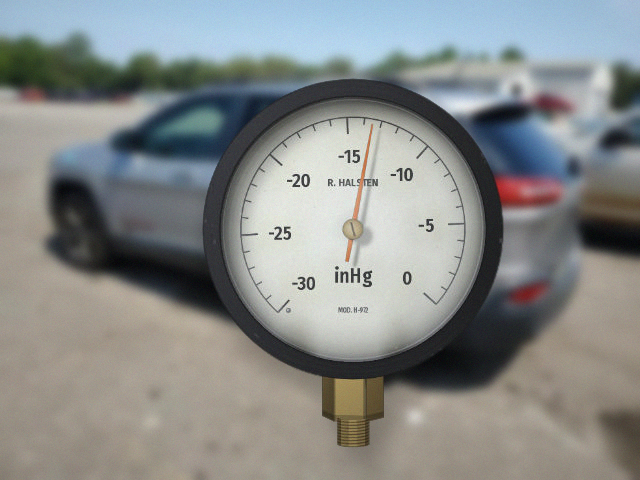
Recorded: -13.5inHg
